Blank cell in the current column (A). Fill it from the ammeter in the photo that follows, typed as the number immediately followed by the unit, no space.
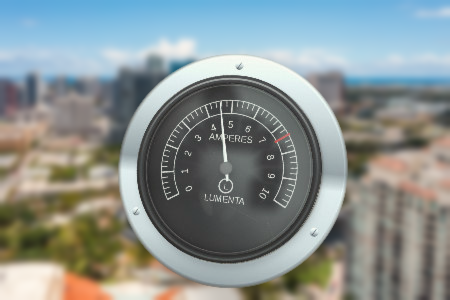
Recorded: 4.6A
